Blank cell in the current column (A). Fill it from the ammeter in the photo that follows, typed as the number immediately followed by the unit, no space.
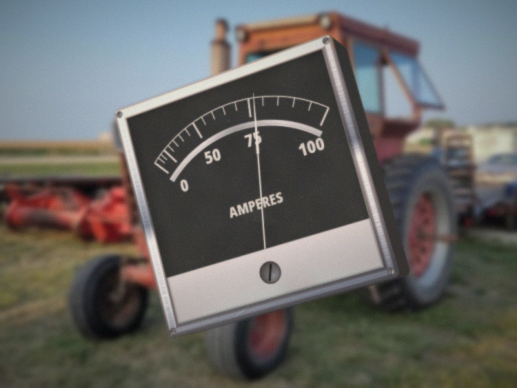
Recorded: 77.5A
